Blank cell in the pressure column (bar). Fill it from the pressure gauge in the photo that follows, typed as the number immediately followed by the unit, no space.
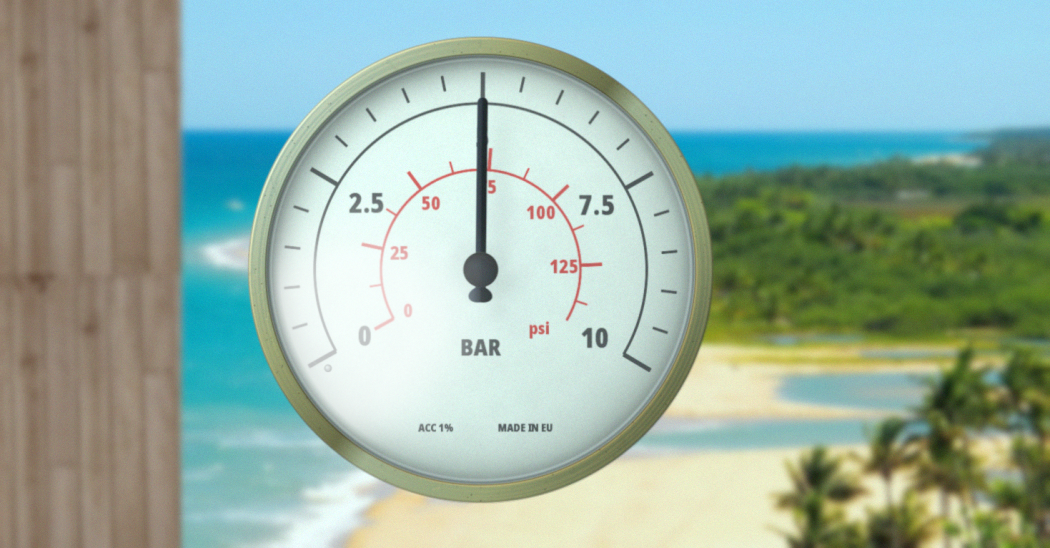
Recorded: 5bar
